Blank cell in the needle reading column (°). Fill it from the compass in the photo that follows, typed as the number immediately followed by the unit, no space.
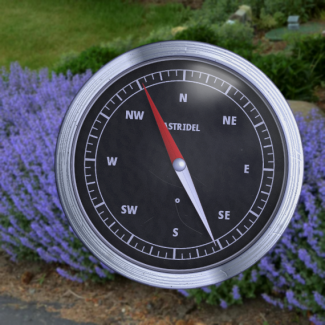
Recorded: 332.5°
